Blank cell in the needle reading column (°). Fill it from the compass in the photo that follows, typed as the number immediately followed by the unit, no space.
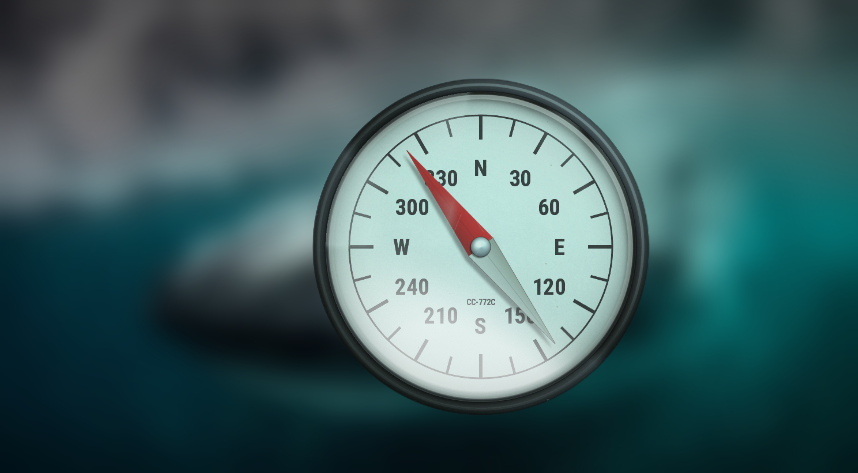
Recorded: 322.5°
